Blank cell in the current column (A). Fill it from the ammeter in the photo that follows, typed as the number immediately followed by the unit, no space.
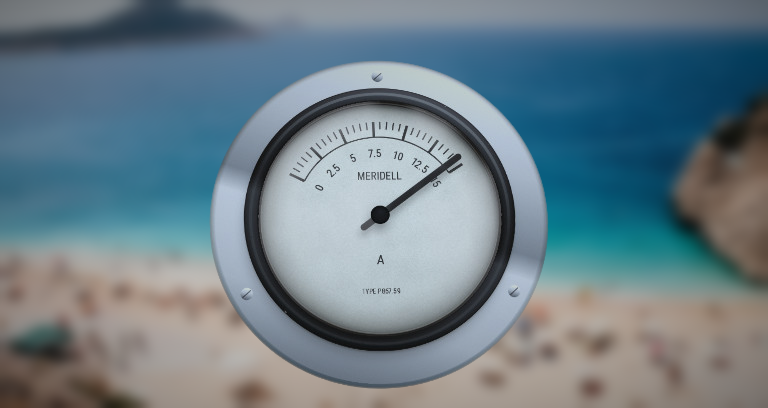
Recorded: 14.5A
